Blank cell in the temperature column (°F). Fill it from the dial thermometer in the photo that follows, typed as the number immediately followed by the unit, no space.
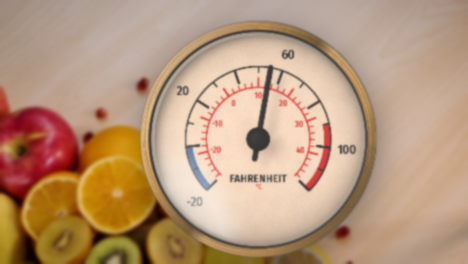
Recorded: 55°F
